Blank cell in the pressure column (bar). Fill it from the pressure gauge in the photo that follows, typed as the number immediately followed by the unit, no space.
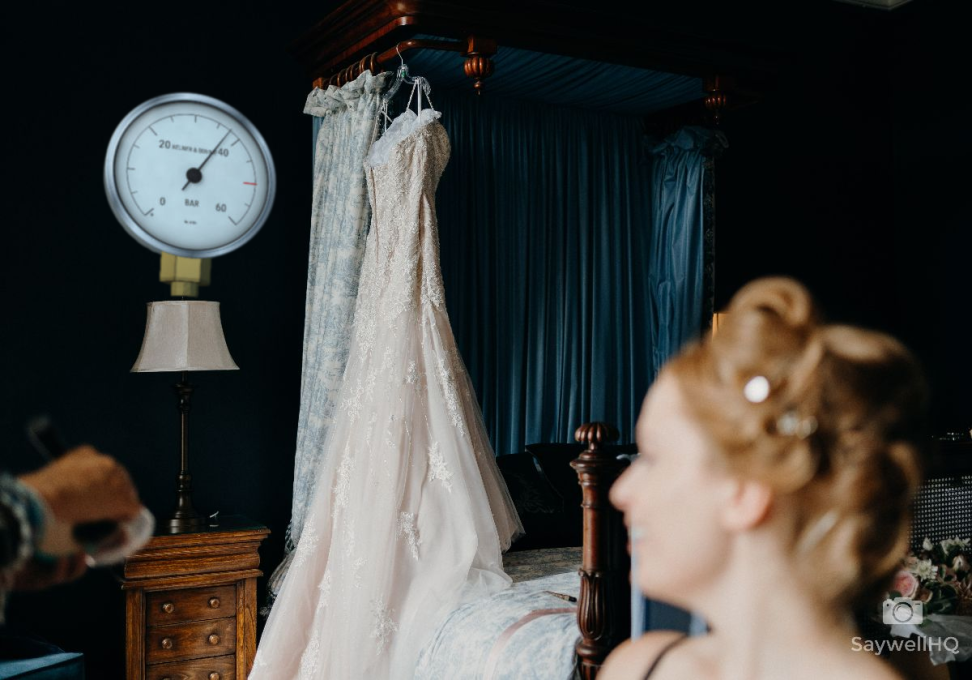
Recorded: 37.5bar
